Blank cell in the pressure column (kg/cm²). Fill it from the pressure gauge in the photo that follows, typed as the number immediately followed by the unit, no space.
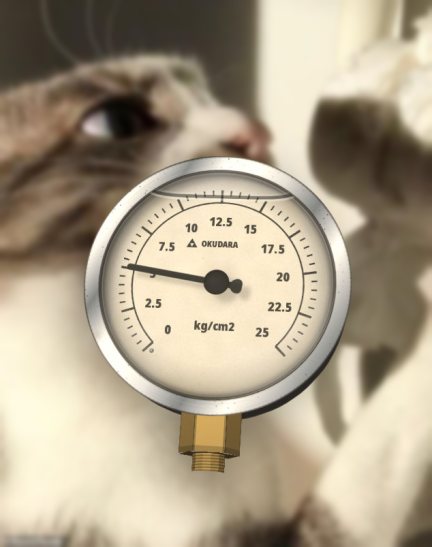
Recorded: 5kg/cm²
